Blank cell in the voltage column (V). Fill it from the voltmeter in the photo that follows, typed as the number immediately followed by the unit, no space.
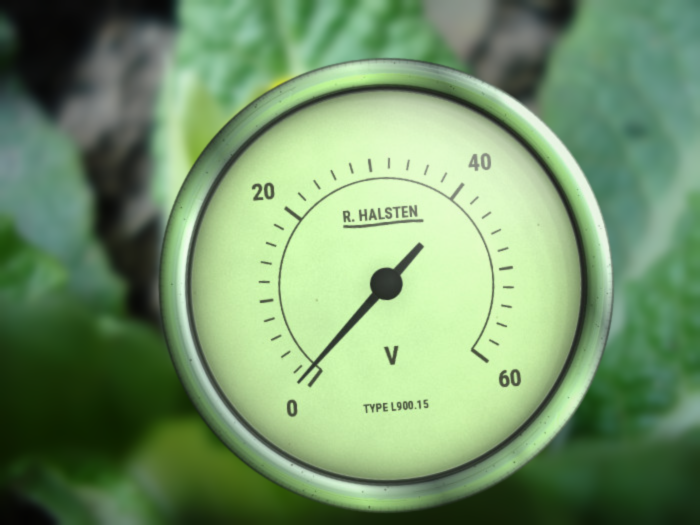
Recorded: 1V
